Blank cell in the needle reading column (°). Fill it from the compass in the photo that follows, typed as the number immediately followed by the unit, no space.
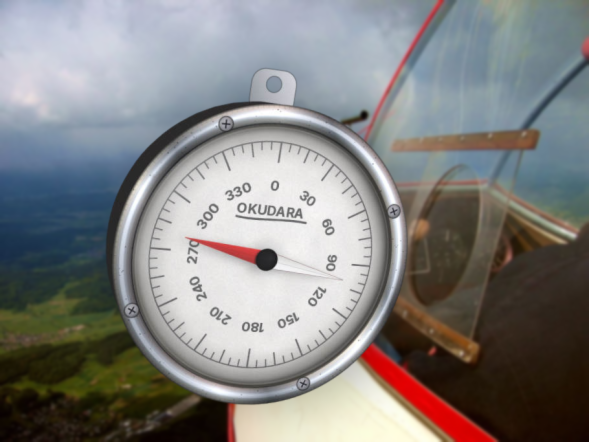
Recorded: 280°
